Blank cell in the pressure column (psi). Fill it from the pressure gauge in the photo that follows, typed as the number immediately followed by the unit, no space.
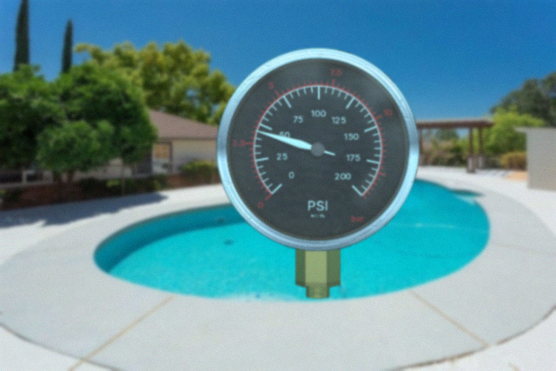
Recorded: 45psi
